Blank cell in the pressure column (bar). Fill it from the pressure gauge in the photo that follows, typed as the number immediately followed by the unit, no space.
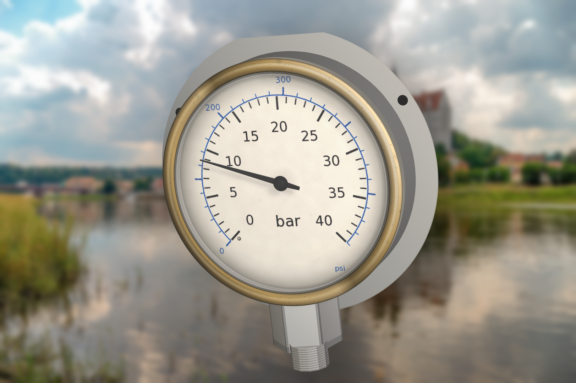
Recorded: 9bar
